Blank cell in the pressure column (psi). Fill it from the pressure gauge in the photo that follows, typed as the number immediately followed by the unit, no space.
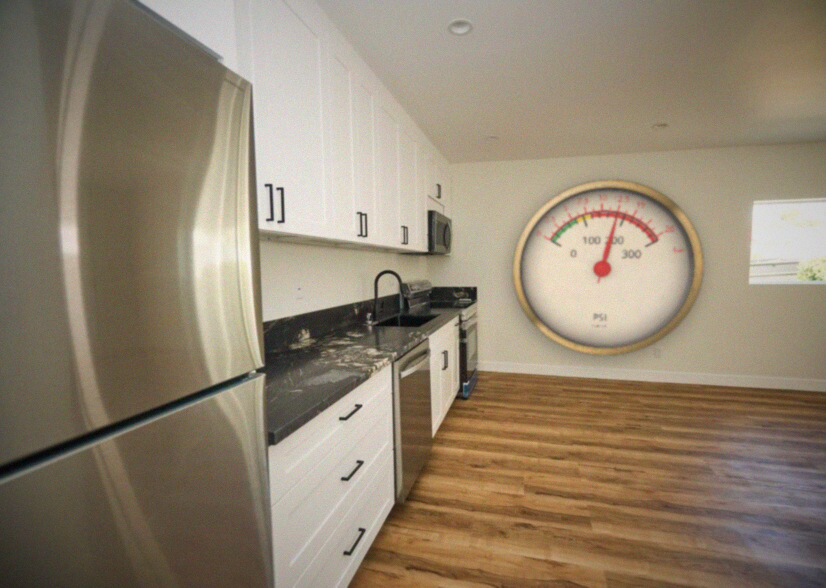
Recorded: 180psi
